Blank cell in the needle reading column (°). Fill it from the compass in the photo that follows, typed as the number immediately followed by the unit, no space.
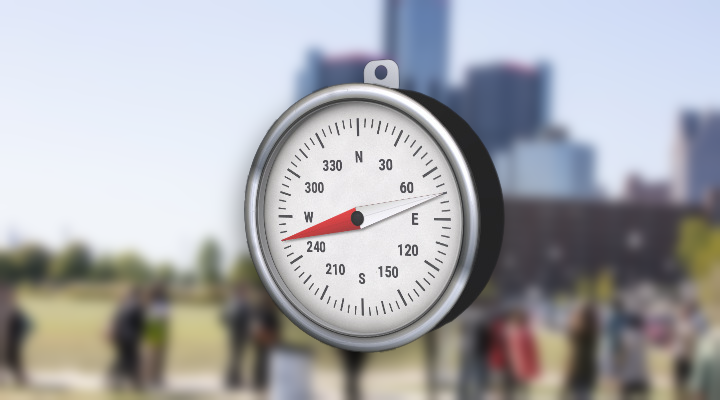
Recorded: 255°
